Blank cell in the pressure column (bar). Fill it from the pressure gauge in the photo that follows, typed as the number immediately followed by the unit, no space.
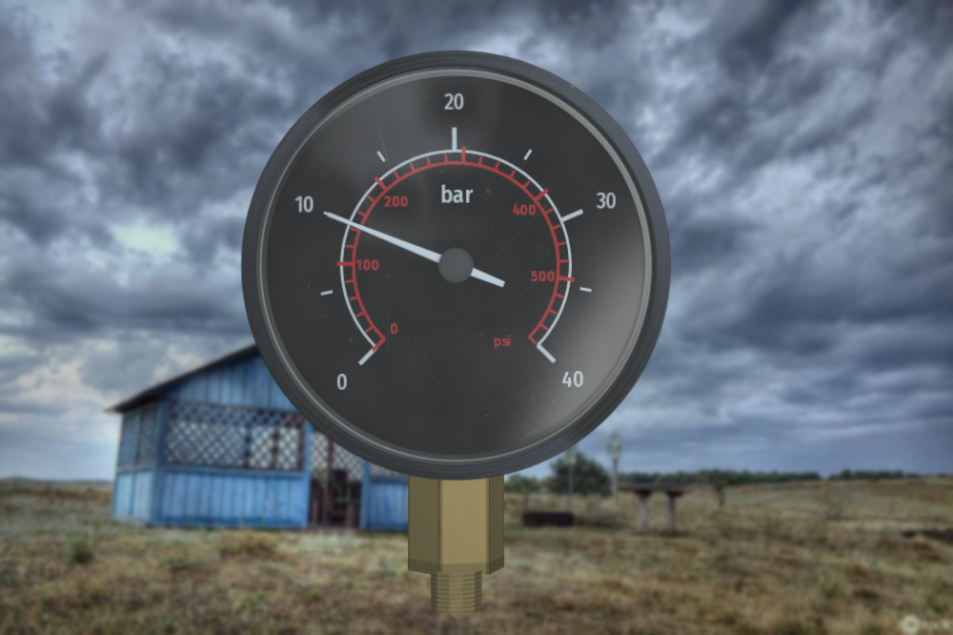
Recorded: 10bar
